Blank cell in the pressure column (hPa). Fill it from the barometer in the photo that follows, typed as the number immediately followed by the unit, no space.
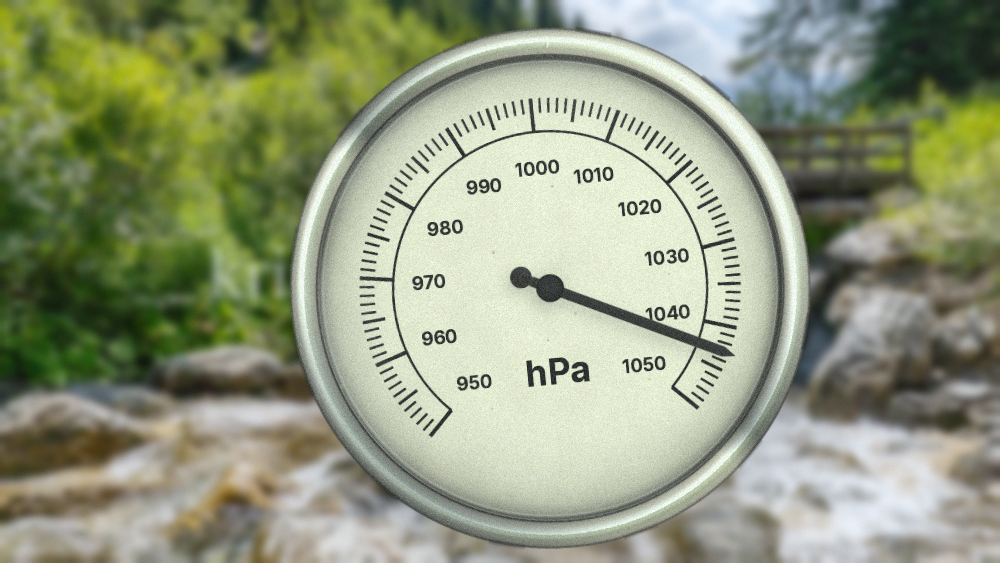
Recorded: 1043hPa
